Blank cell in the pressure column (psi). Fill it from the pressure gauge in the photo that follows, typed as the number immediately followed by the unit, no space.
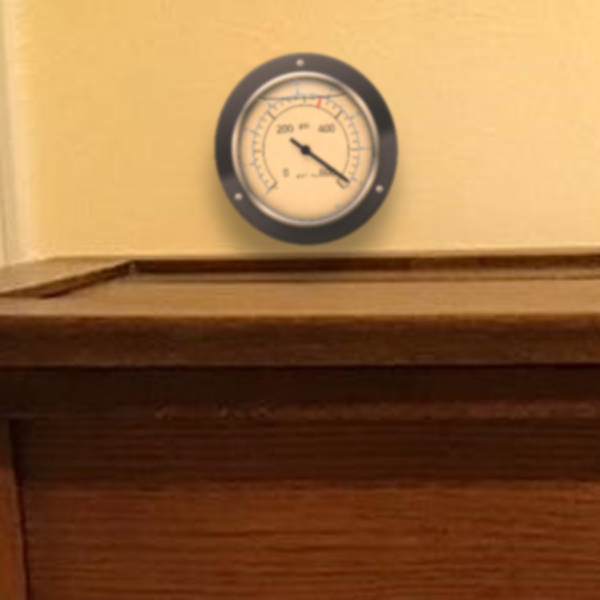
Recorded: 580psi
